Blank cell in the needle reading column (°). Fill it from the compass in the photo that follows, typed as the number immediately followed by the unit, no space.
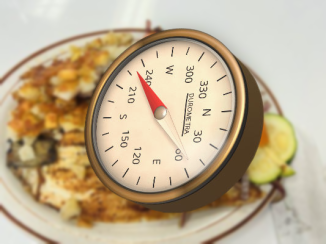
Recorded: 232.5°
